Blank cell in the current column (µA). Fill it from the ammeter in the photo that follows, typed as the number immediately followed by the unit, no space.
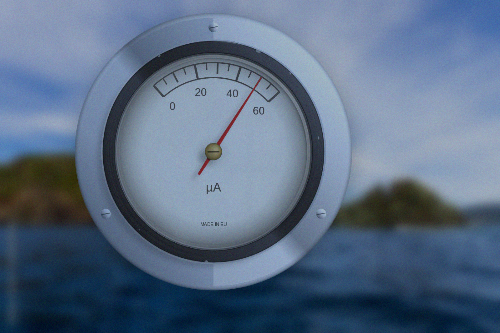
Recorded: 50µA
